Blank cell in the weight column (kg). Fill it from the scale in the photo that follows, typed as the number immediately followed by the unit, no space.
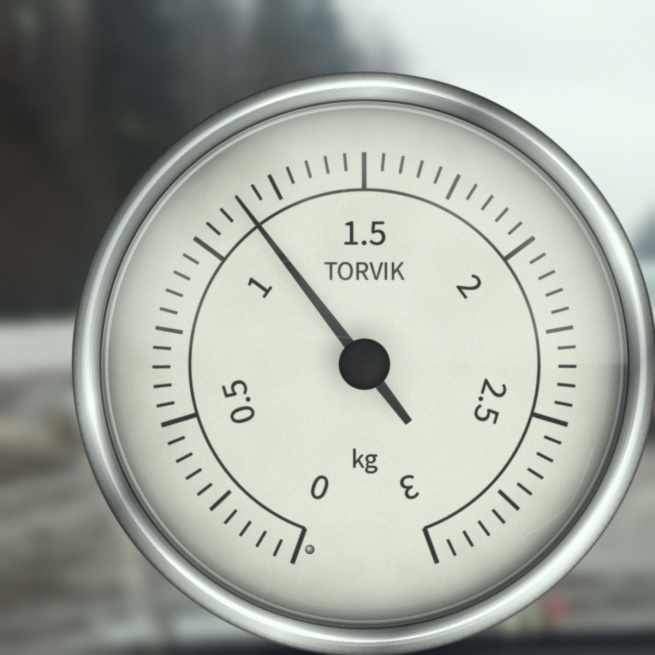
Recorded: 1.15kg
